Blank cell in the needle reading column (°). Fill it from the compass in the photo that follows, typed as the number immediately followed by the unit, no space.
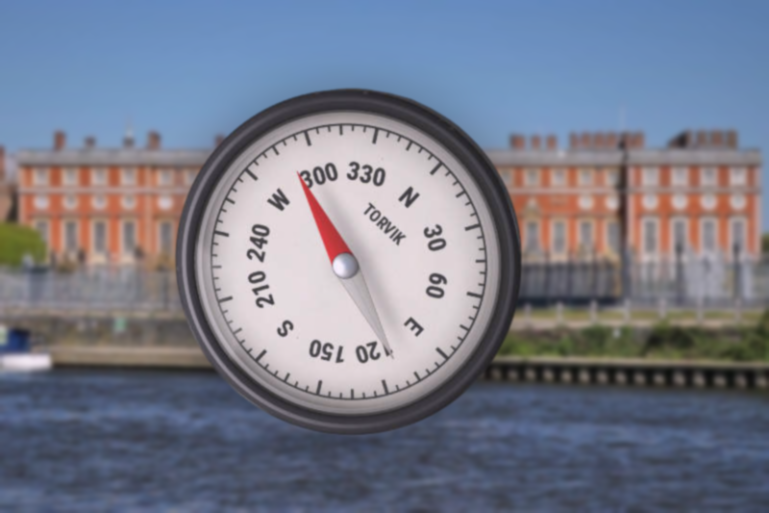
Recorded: 290°
